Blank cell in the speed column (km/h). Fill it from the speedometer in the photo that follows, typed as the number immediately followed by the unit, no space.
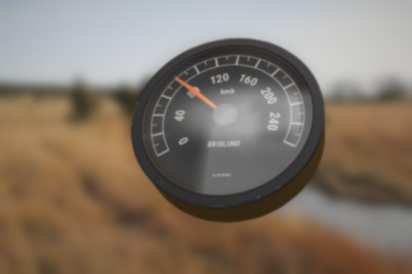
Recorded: 80km/h
